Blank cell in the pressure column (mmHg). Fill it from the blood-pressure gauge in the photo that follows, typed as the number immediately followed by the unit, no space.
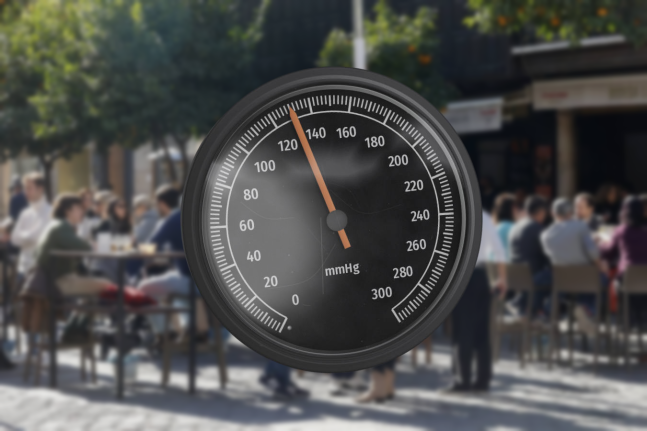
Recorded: 130mmHg
